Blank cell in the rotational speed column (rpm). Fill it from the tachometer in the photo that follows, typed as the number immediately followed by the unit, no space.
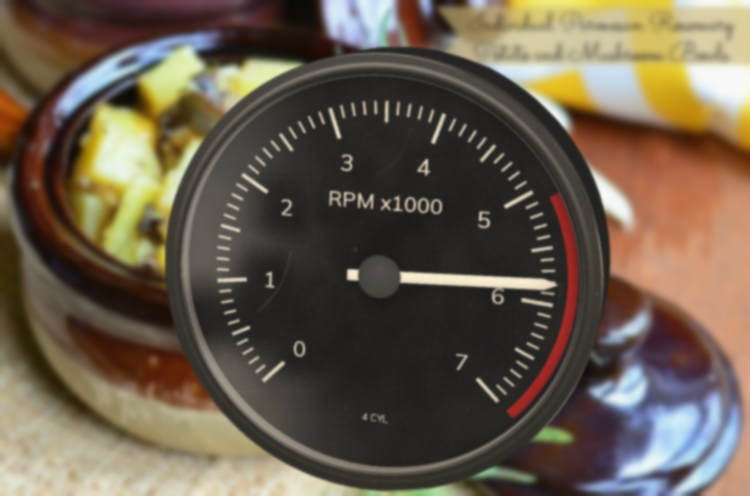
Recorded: 5800rpm
